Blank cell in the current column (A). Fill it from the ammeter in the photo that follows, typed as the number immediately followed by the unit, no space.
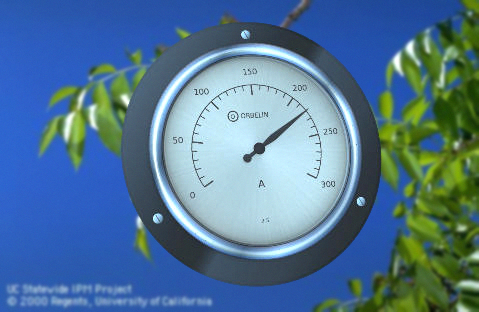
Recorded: 220A
